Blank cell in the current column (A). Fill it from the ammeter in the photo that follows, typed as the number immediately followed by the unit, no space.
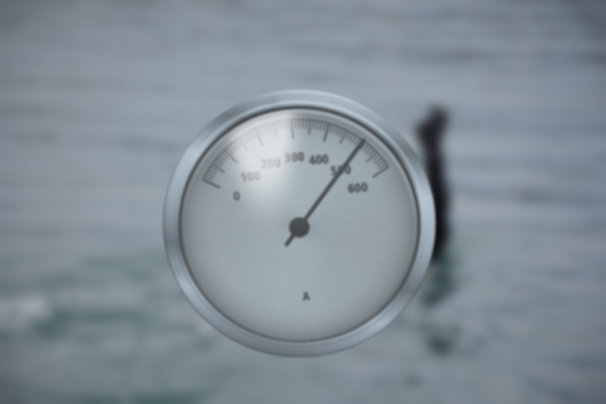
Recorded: 500A
